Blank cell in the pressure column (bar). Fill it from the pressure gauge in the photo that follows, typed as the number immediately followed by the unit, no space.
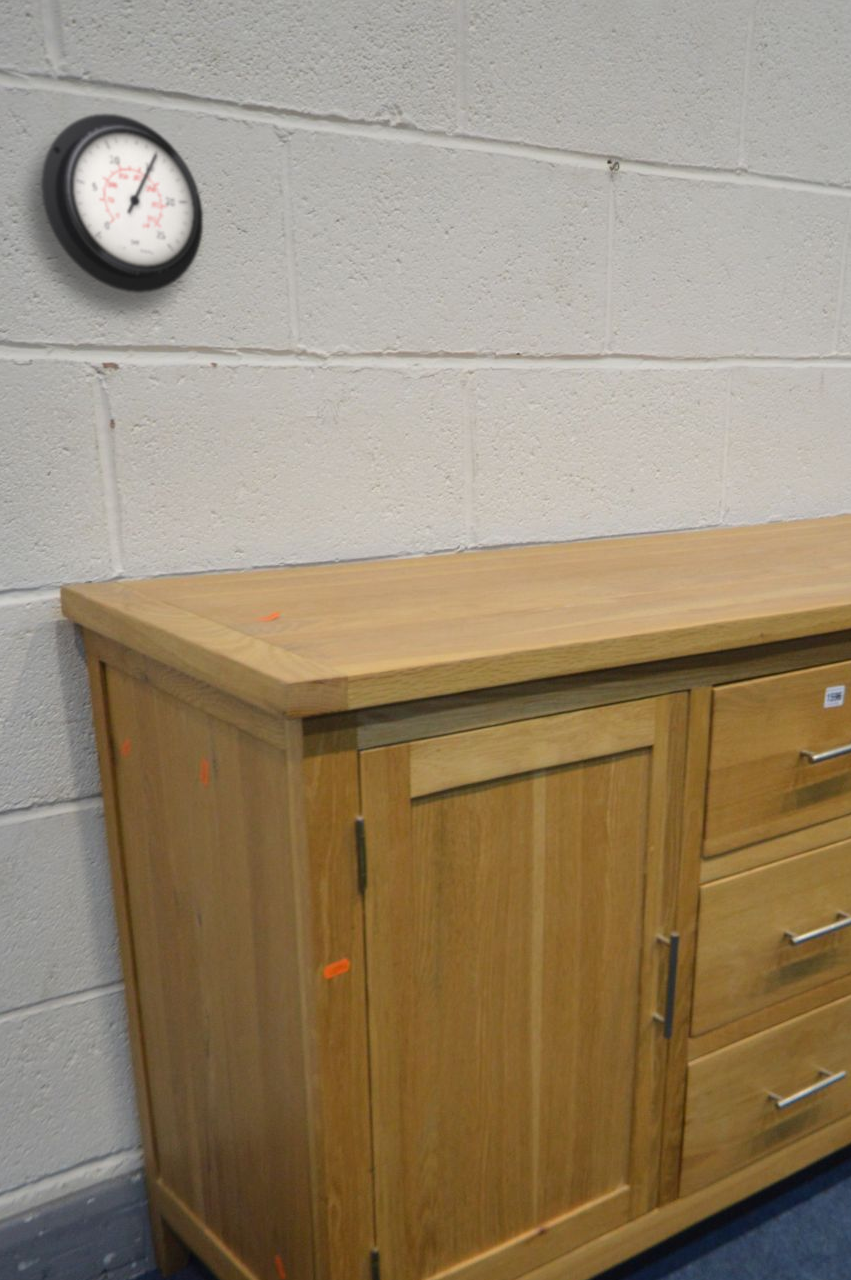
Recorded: 15bar
